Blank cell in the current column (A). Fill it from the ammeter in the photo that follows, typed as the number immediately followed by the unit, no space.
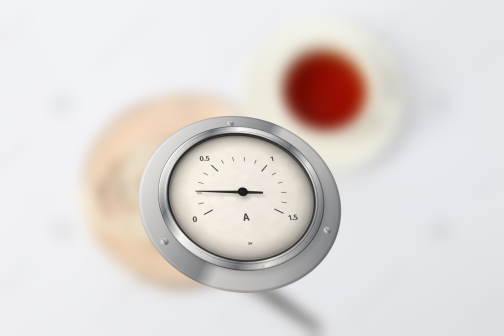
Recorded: 0.2A
